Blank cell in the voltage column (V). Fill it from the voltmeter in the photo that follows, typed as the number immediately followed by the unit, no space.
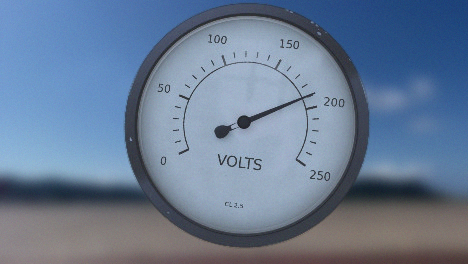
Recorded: 190V
